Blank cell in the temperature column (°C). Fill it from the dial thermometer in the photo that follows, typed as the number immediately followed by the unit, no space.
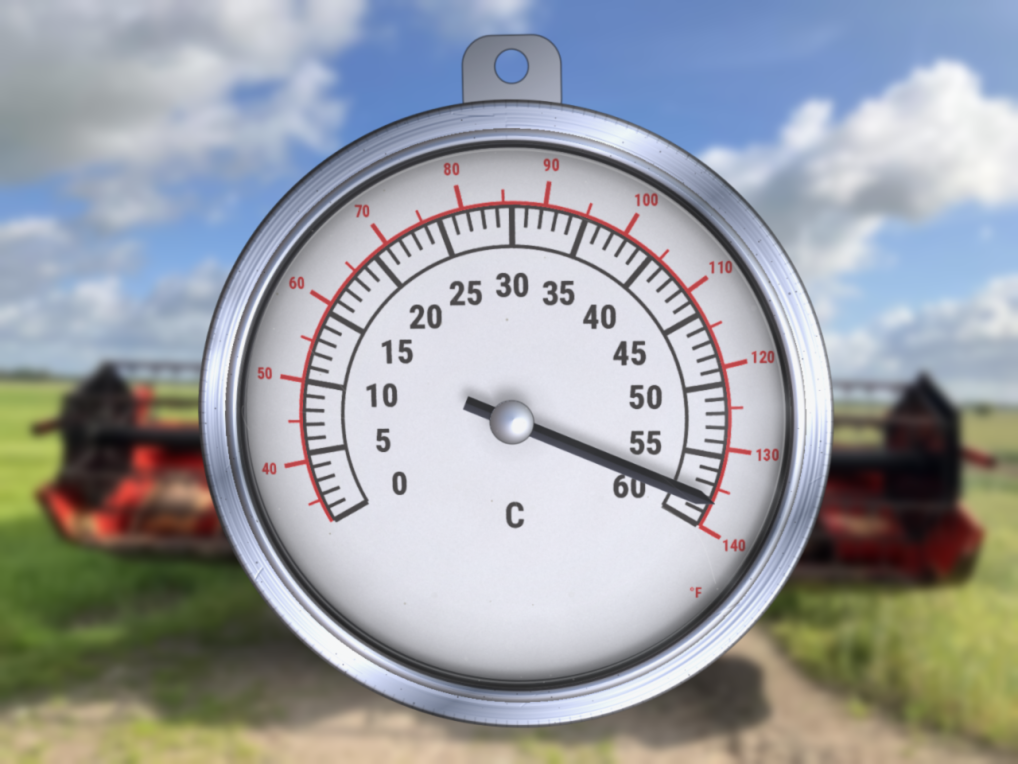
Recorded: 58°C
